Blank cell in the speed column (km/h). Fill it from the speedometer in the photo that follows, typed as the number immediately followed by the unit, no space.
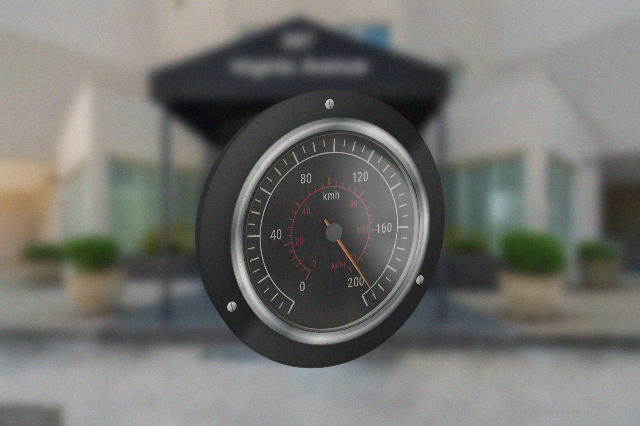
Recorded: 195km/h
